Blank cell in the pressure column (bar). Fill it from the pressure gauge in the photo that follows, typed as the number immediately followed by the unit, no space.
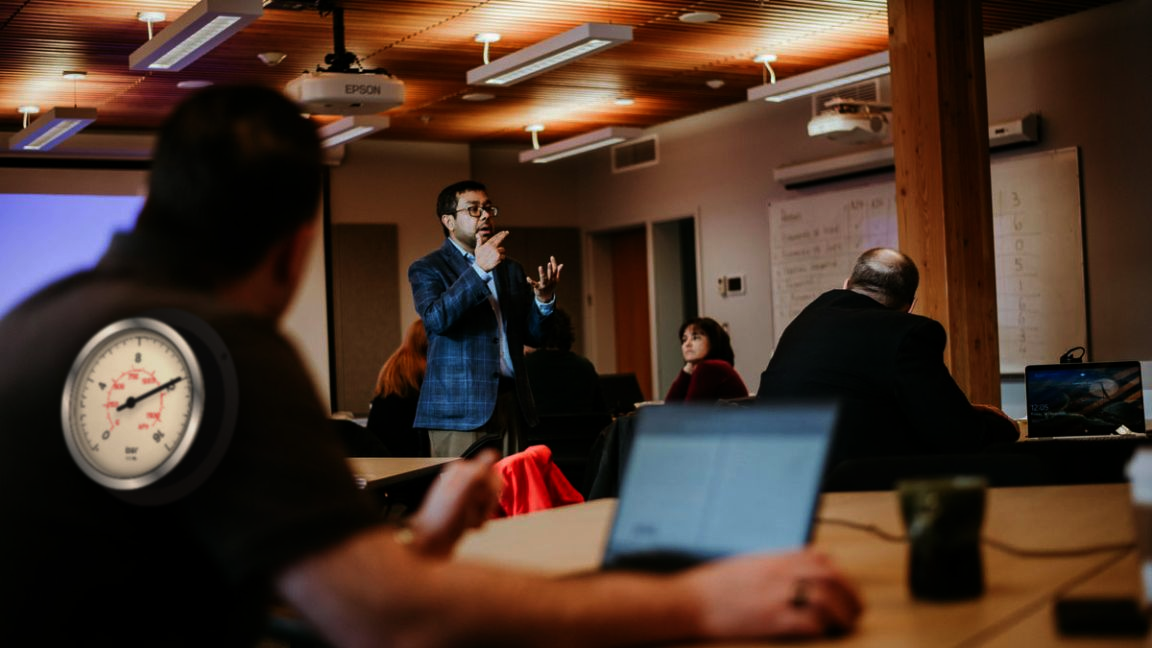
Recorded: 12bar
